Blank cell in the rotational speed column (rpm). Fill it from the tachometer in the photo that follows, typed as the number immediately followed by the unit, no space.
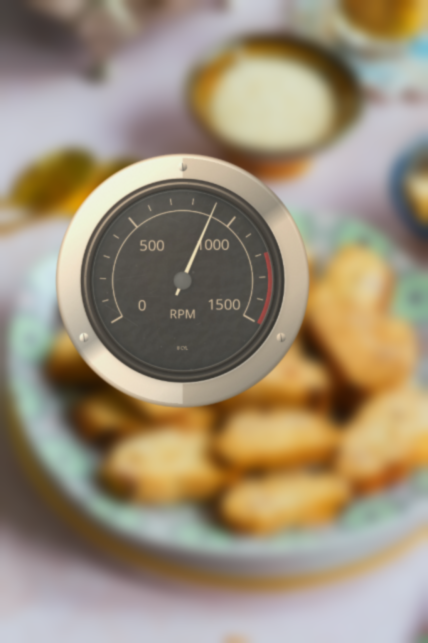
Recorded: 900rpm
